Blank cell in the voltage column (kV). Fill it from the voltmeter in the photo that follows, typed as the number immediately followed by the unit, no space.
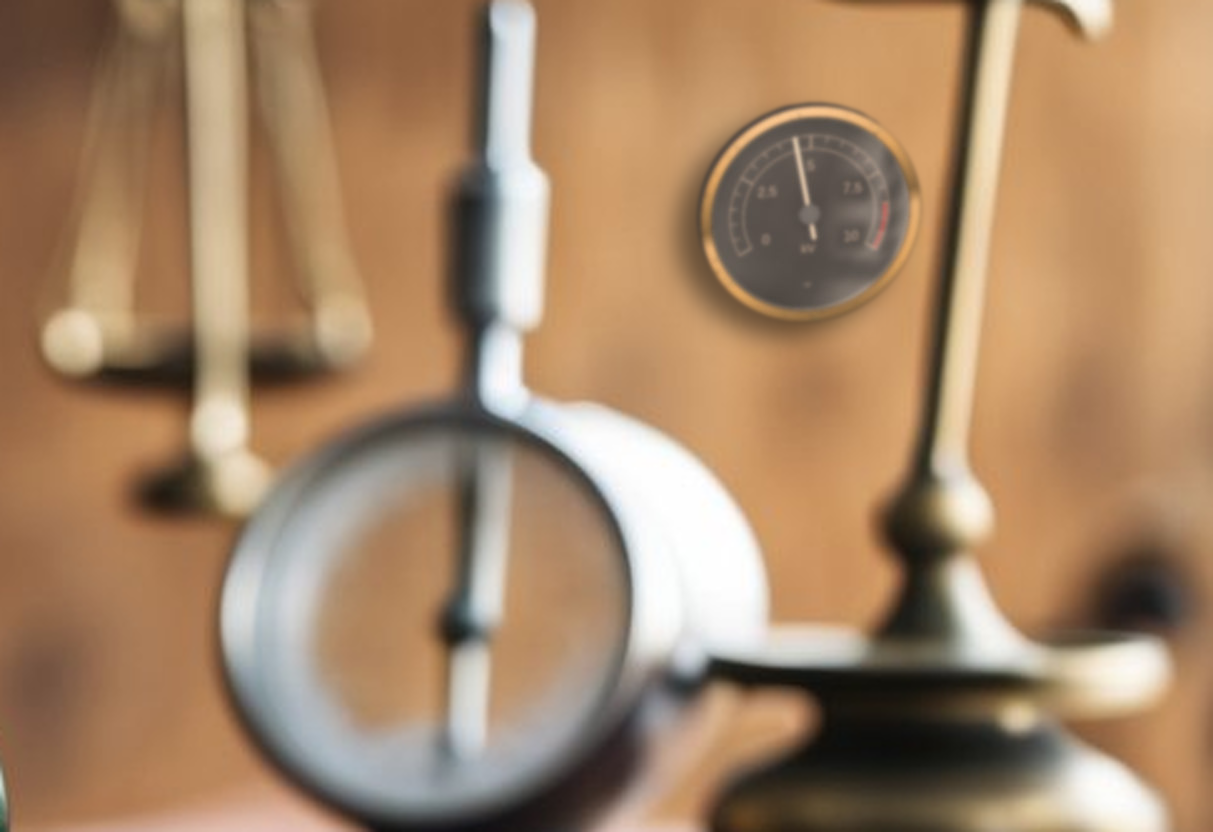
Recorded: 4.5kV
